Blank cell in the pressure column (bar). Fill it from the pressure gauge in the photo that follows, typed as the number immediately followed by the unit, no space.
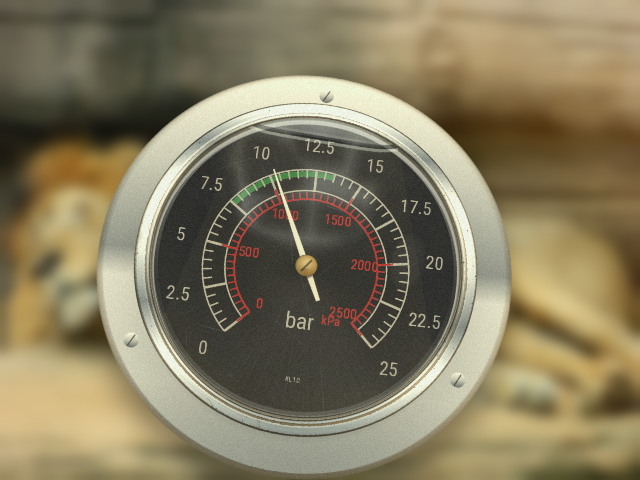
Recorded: 10.25bar
